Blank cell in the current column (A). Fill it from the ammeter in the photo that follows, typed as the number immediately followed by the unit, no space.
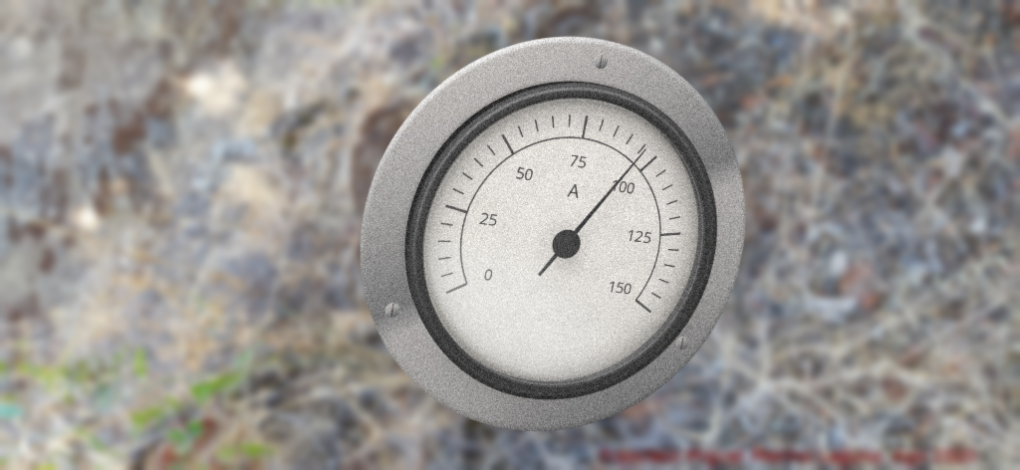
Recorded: 95A
